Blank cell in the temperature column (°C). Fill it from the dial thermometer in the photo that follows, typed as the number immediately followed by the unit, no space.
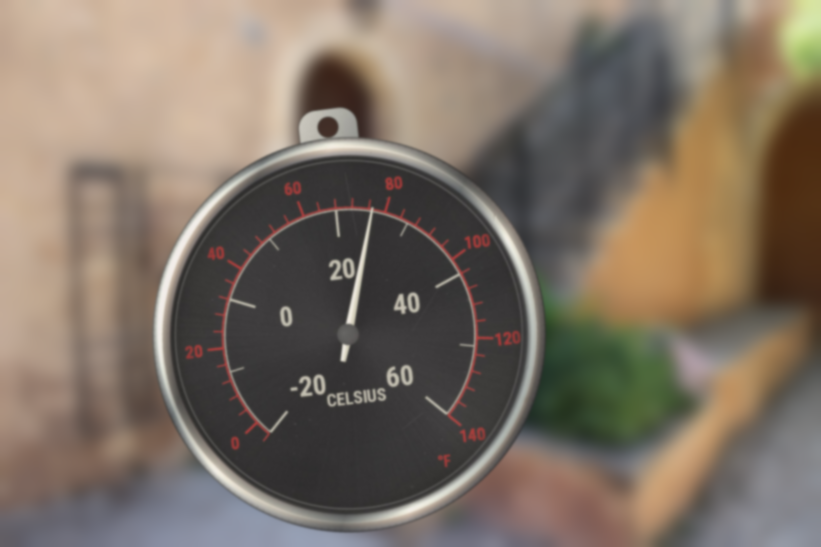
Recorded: 25°C
